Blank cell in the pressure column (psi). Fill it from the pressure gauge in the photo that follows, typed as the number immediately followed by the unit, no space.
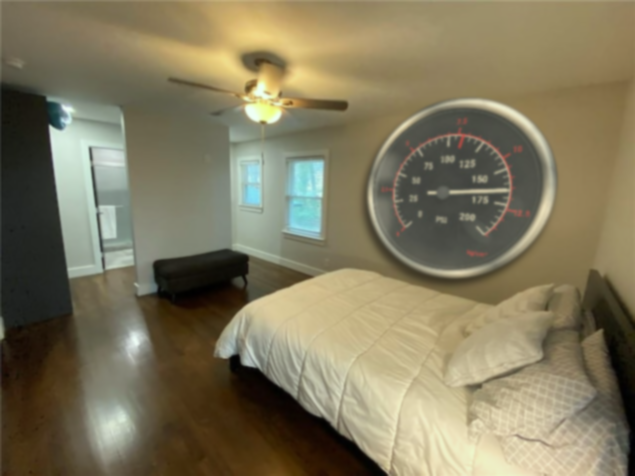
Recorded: 165psi
